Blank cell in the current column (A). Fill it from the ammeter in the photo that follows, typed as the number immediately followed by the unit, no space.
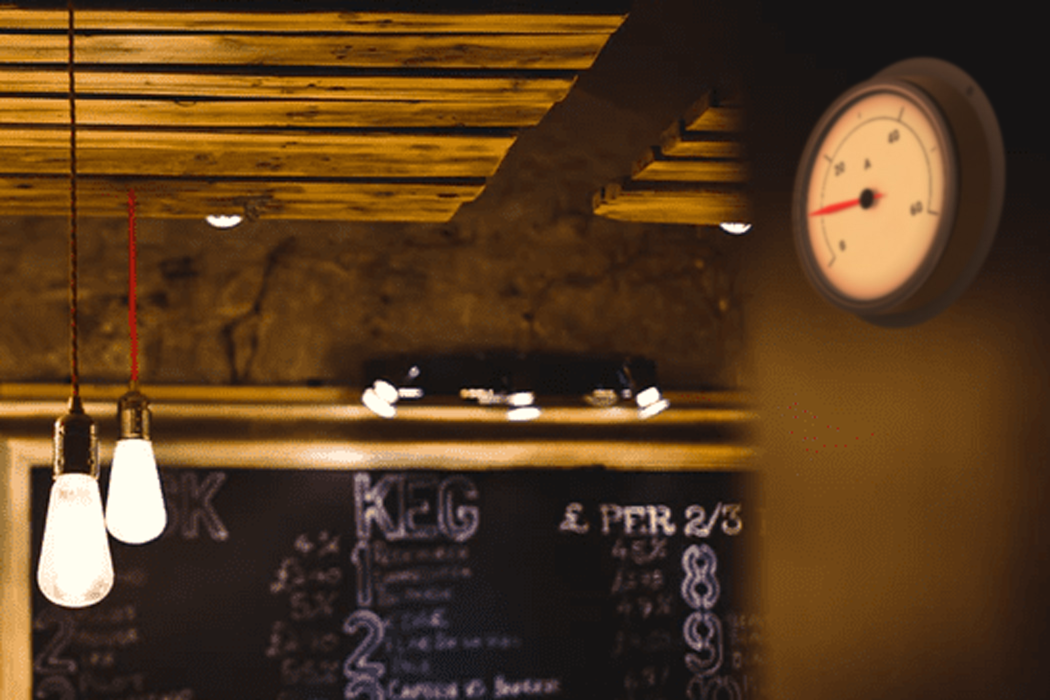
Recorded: 10A
